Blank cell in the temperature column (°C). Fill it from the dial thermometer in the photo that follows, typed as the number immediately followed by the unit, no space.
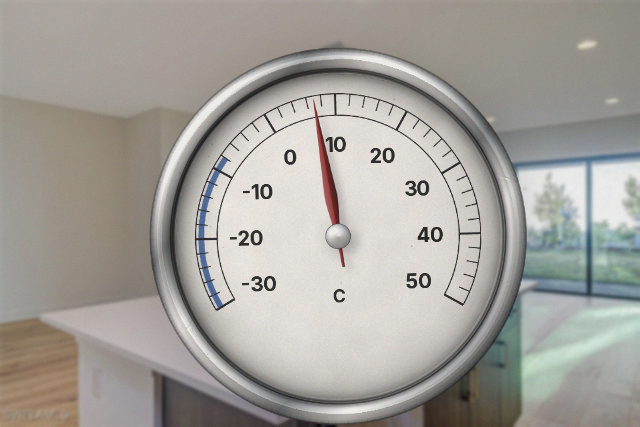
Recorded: 7°C
